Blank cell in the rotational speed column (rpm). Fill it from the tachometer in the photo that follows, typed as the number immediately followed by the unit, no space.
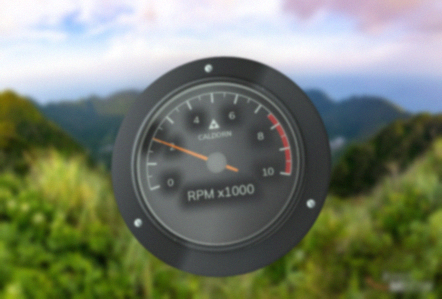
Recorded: 2000rpm
